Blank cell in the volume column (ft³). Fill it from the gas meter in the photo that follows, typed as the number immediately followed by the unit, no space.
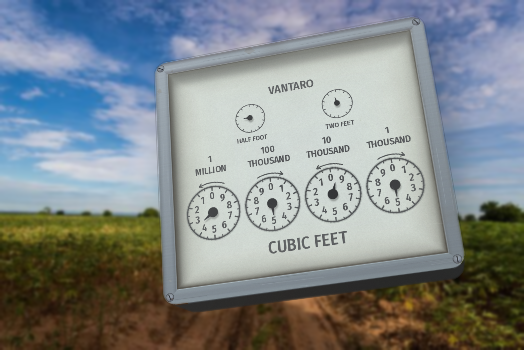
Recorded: 349500ft³
